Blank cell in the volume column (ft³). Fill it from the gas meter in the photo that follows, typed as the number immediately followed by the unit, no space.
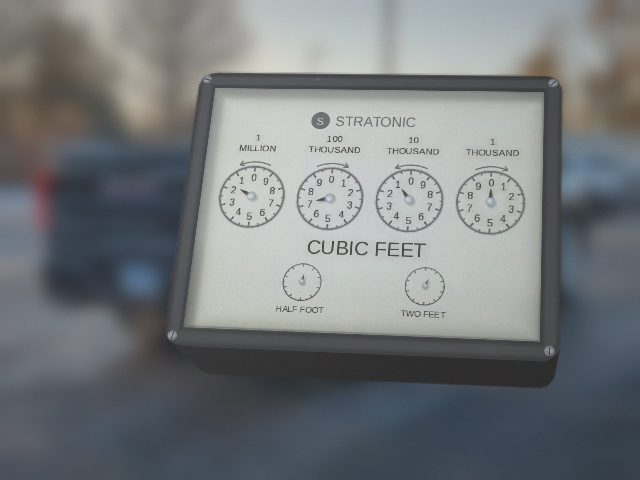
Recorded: 171000ft³
